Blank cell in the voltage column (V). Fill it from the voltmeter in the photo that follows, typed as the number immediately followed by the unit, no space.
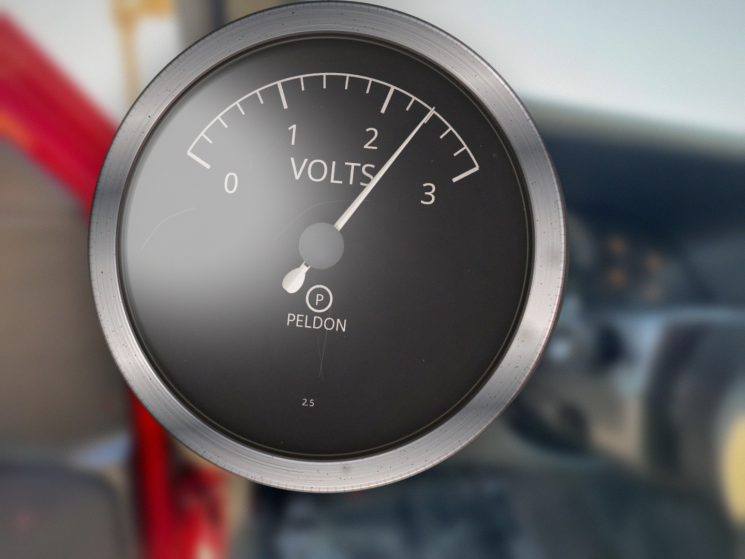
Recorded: 2.4V
